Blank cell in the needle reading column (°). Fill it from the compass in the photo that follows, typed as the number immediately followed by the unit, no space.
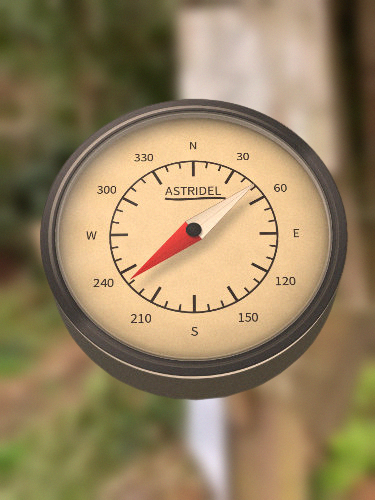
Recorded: 230°
